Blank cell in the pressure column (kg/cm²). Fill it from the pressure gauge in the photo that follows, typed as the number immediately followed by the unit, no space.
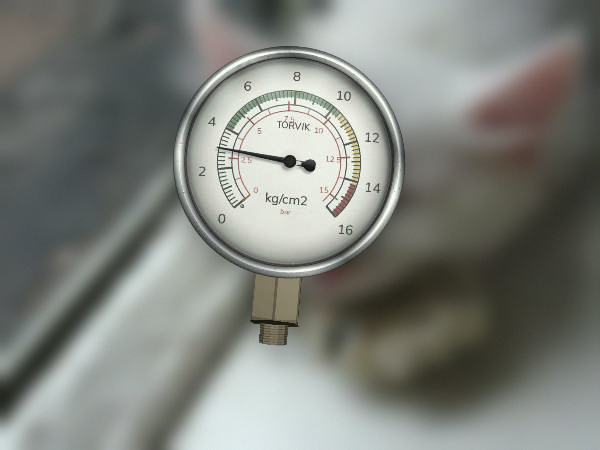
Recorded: 3kg/cm²
